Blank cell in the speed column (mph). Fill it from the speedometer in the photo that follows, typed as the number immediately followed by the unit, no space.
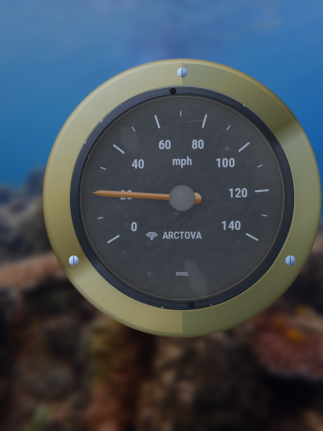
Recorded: 20mph
